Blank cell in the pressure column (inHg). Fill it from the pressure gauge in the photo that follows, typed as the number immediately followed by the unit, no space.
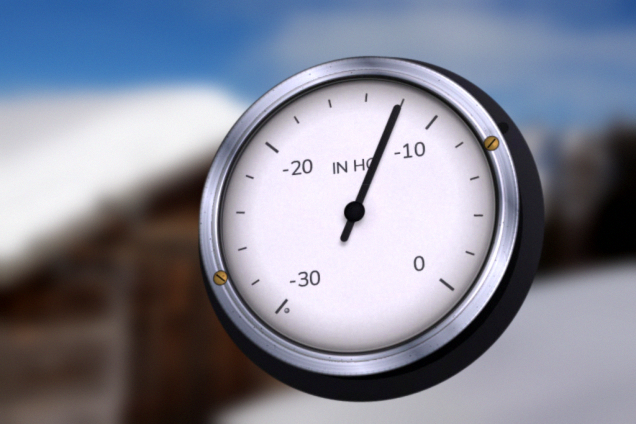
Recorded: -12inHg
